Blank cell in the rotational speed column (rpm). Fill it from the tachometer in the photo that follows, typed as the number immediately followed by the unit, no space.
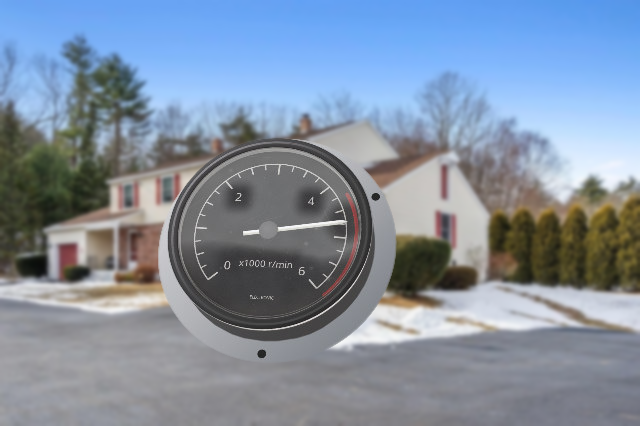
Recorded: 4750rpm
